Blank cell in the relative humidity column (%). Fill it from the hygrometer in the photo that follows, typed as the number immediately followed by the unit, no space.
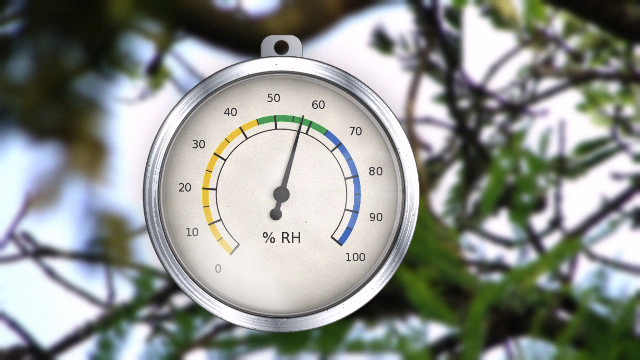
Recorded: 57.5%
